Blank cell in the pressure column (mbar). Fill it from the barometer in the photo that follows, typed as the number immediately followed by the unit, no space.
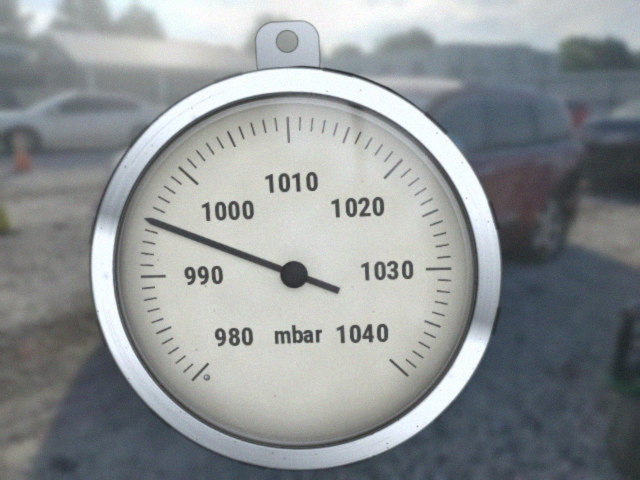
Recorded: 995mbar
